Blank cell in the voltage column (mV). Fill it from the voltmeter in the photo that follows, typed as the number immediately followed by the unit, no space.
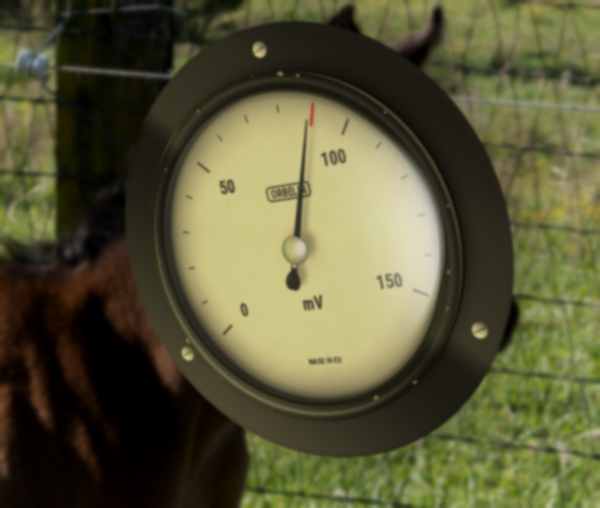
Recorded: 90mV
